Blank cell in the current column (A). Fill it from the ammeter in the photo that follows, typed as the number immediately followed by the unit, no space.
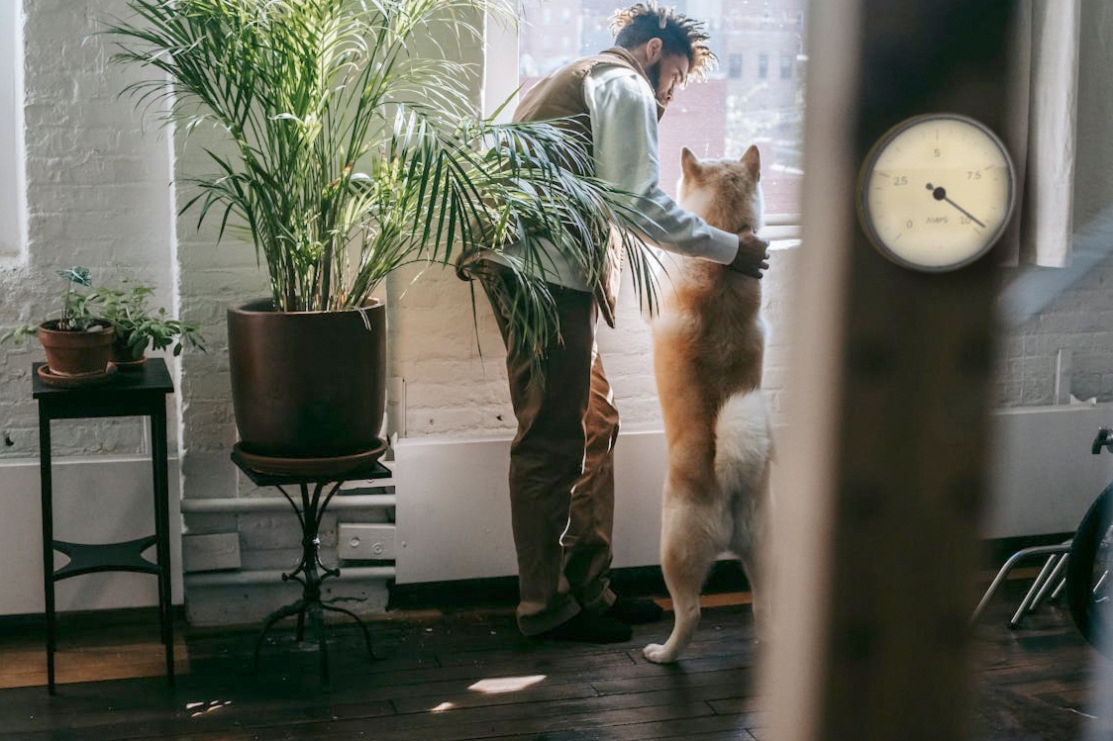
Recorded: 9.75A
